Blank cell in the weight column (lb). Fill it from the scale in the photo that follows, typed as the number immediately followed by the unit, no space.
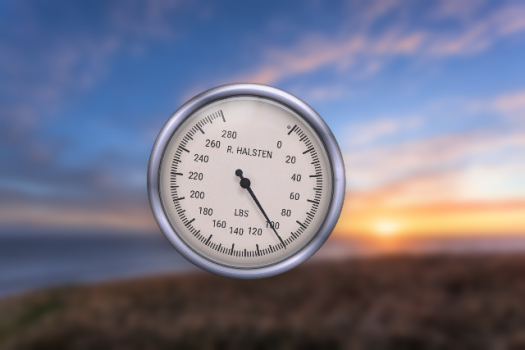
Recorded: 100lb
